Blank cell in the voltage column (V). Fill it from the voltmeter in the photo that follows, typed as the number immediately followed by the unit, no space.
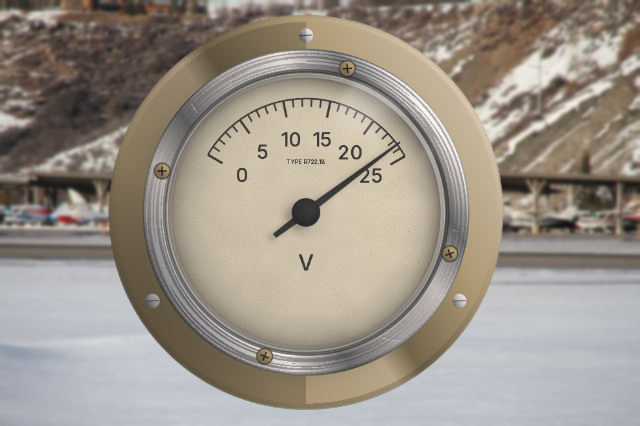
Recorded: 23.5V
